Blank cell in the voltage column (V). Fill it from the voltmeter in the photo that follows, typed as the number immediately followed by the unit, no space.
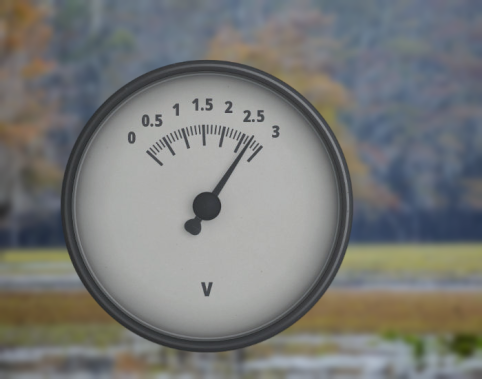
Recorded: 2.7V
